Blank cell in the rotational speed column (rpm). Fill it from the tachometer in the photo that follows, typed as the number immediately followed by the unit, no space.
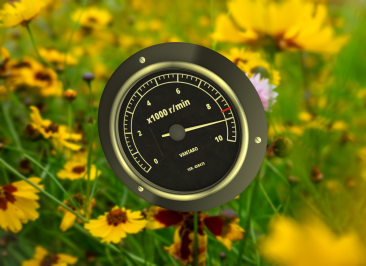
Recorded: 9000rpm
